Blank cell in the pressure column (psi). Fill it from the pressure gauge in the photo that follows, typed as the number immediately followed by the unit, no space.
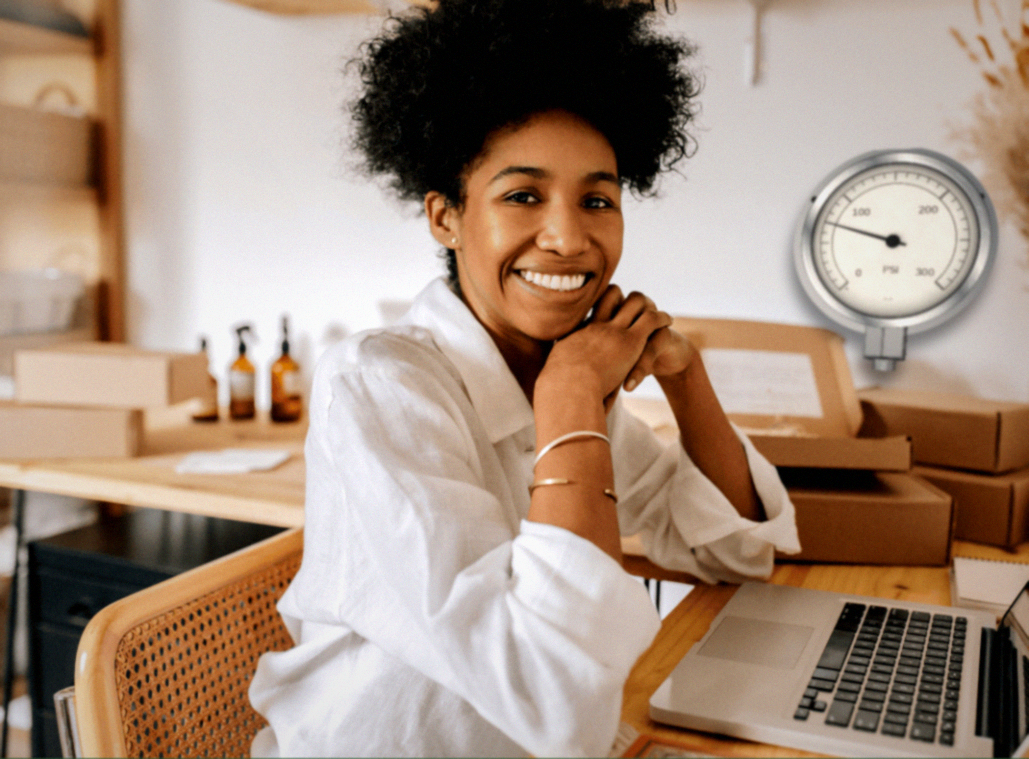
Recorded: 70psi
